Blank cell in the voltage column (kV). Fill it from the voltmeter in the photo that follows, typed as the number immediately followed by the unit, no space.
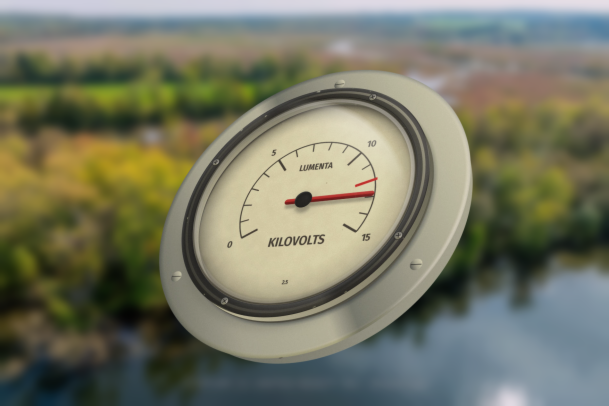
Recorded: 13kV
